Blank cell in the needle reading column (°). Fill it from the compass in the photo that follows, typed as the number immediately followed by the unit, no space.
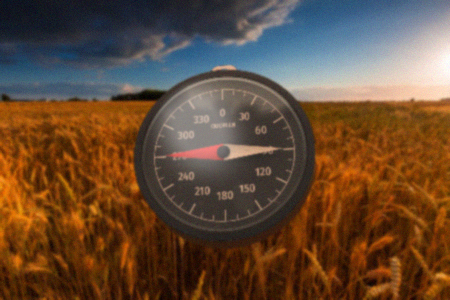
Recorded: 270°
